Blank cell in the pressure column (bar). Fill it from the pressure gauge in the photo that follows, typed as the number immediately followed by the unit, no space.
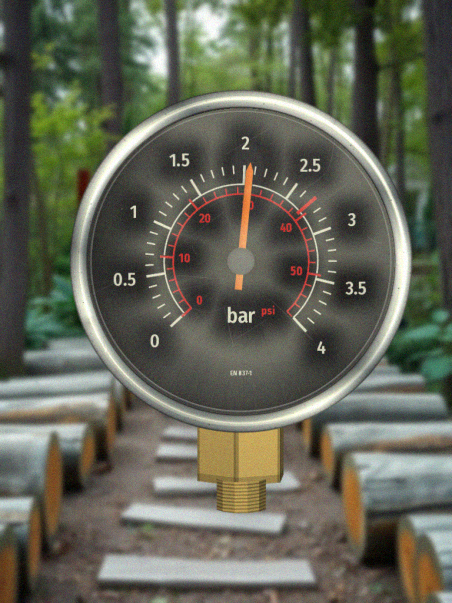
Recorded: 2.05bar
